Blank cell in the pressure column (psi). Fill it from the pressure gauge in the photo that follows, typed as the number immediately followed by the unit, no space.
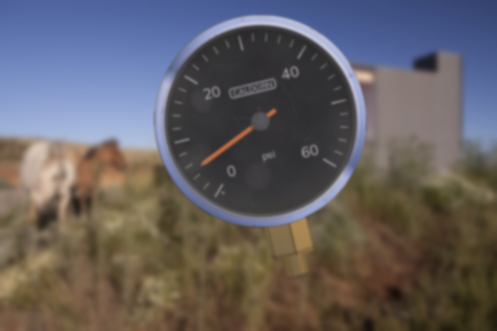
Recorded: 5psi
